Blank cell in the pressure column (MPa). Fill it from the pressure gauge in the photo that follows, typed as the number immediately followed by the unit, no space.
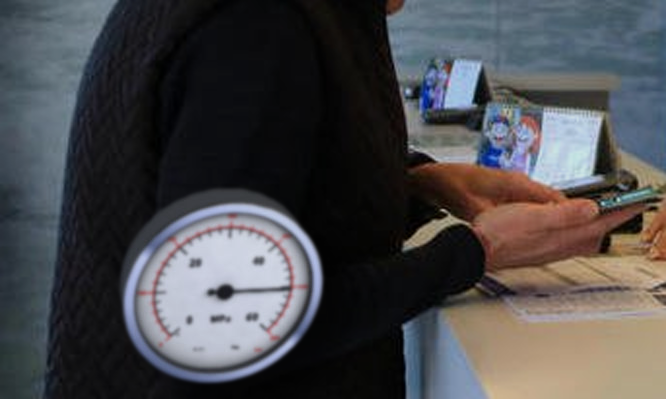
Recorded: 50MPa
